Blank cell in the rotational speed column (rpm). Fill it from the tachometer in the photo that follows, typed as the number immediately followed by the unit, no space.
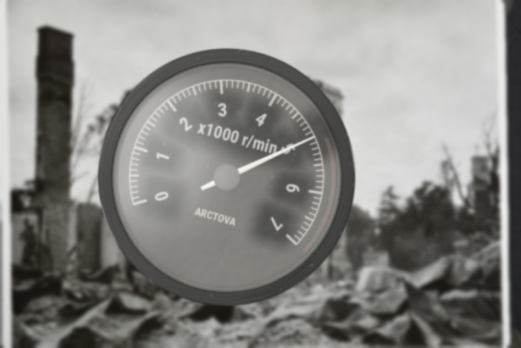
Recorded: 5000rpm
